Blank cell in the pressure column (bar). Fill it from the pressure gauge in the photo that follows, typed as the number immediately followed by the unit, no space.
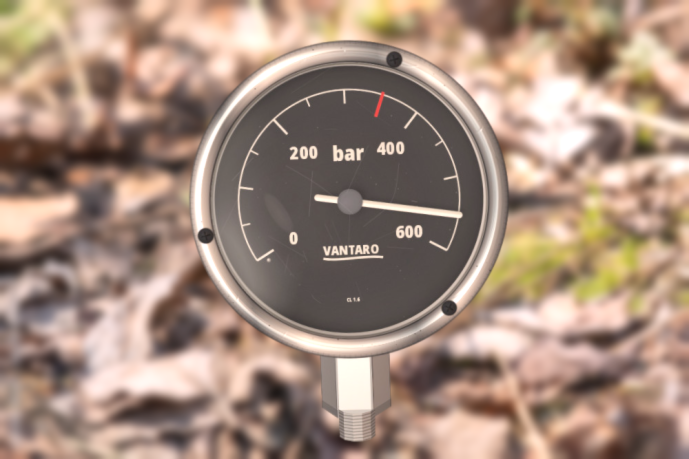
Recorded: 550bar
